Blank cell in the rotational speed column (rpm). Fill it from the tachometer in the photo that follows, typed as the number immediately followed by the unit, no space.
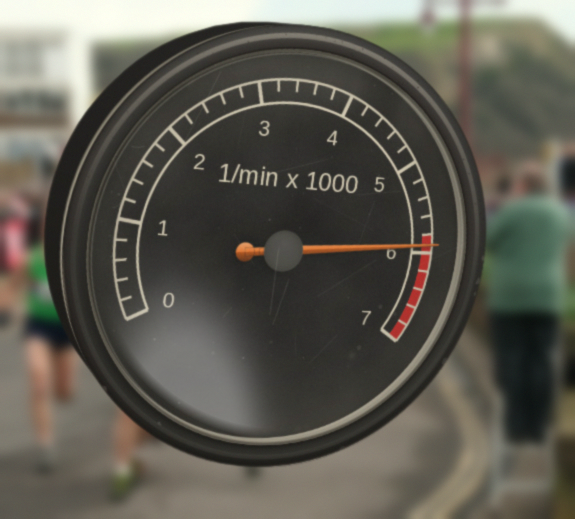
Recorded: 5900rpm
